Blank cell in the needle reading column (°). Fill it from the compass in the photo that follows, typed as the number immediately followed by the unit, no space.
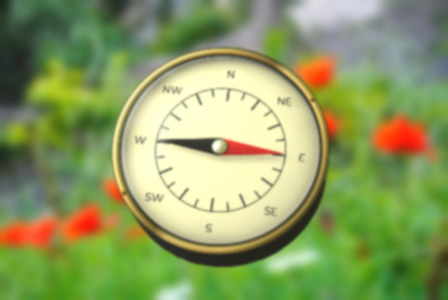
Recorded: 90°
